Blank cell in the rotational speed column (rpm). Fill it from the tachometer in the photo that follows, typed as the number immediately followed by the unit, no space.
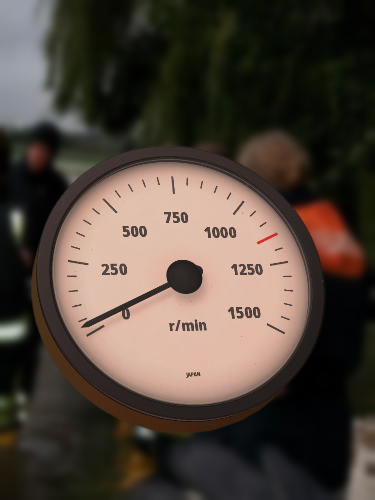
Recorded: 25rpm
